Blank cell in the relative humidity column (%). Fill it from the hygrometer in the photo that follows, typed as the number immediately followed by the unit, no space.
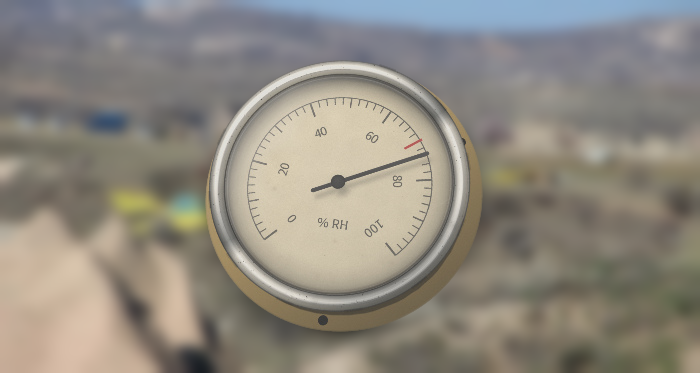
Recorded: 74%
